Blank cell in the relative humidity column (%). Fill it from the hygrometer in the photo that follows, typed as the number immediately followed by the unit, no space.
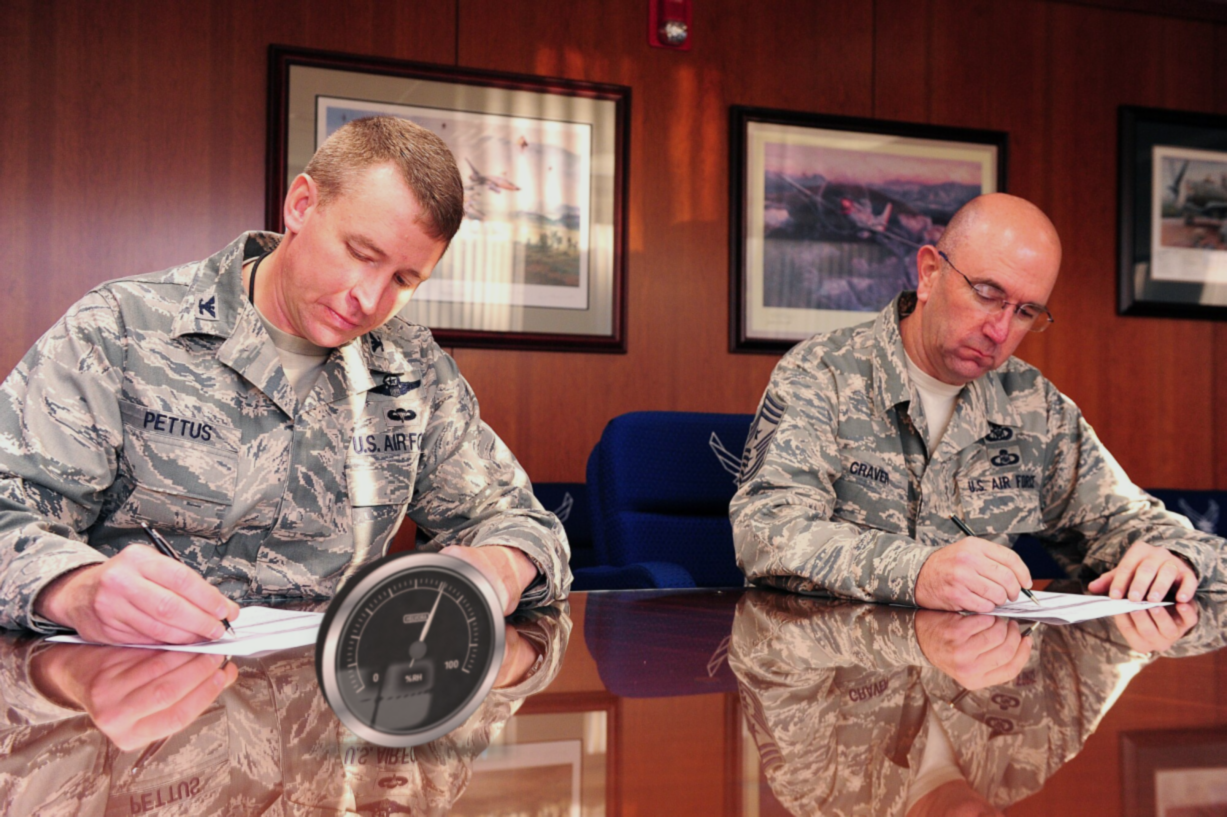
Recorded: 60%
